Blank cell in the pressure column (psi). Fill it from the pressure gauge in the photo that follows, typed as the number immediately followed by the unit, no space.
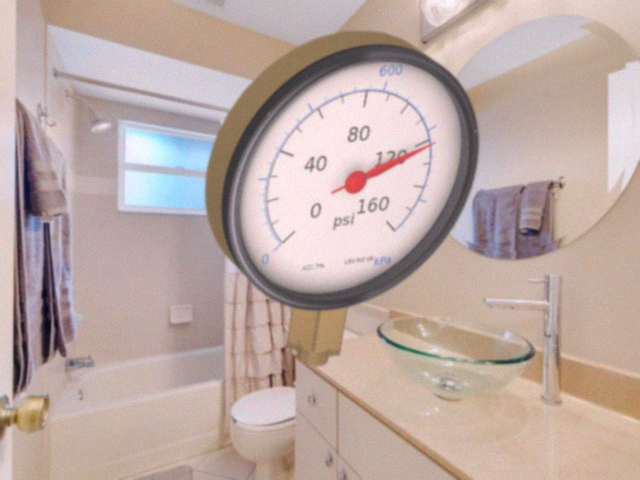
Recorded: 120psi
